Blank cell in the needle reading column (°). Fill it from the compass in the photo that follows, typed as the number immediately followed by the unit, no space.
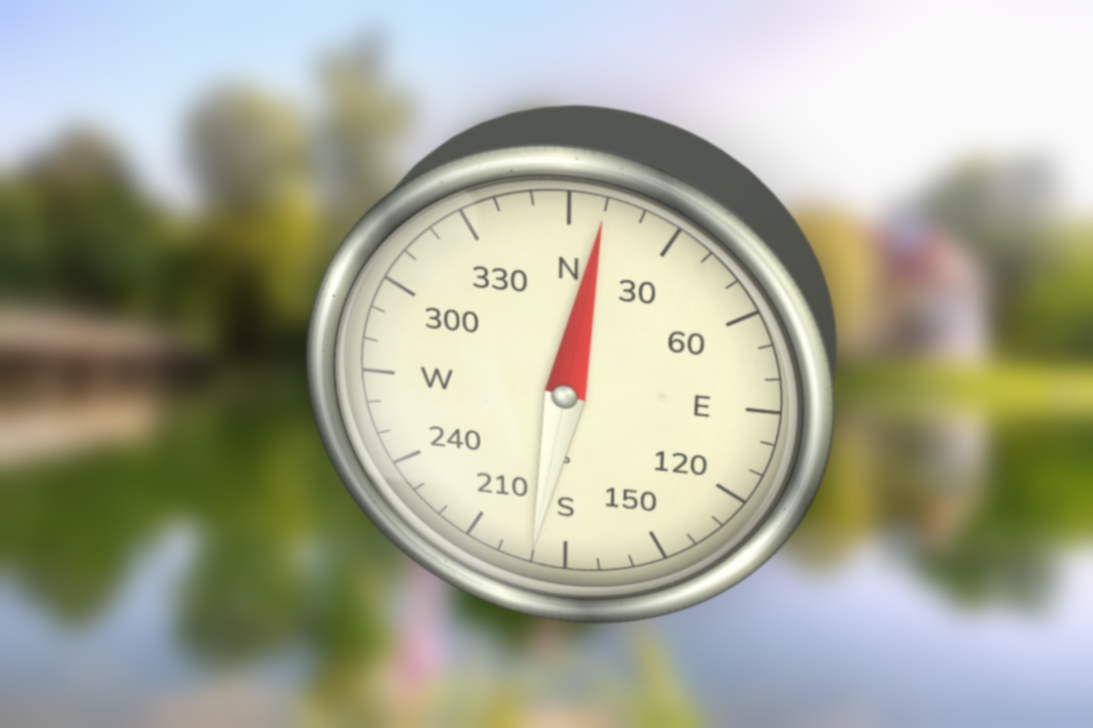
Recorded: 10°
